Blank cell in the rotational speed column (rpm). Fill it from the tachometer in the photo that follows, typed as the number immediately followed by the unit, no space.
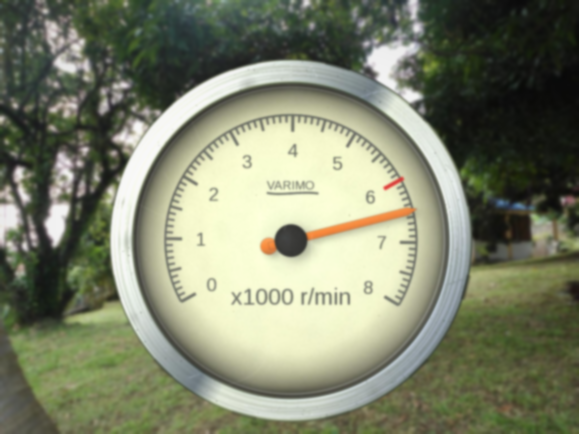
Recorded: 6500rpm
